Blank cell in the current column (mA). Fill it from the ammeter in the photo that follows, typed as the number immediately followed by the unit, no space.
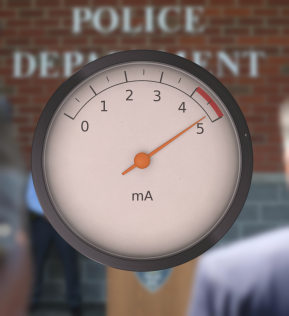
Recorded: 4.75mA
